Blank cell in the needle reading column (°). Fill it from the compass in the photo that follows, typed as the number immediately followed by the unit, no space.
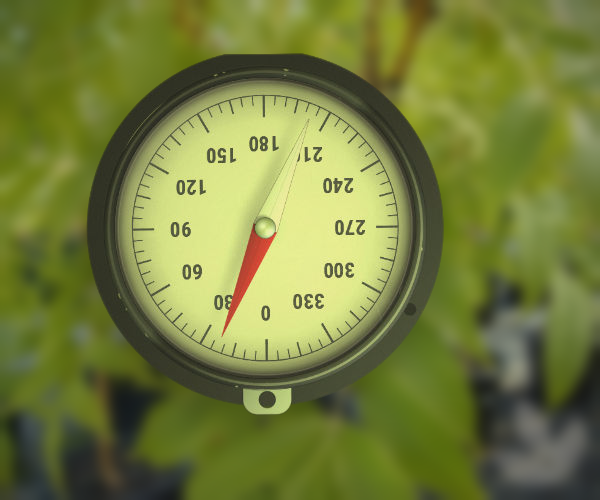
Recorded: 22.5°
